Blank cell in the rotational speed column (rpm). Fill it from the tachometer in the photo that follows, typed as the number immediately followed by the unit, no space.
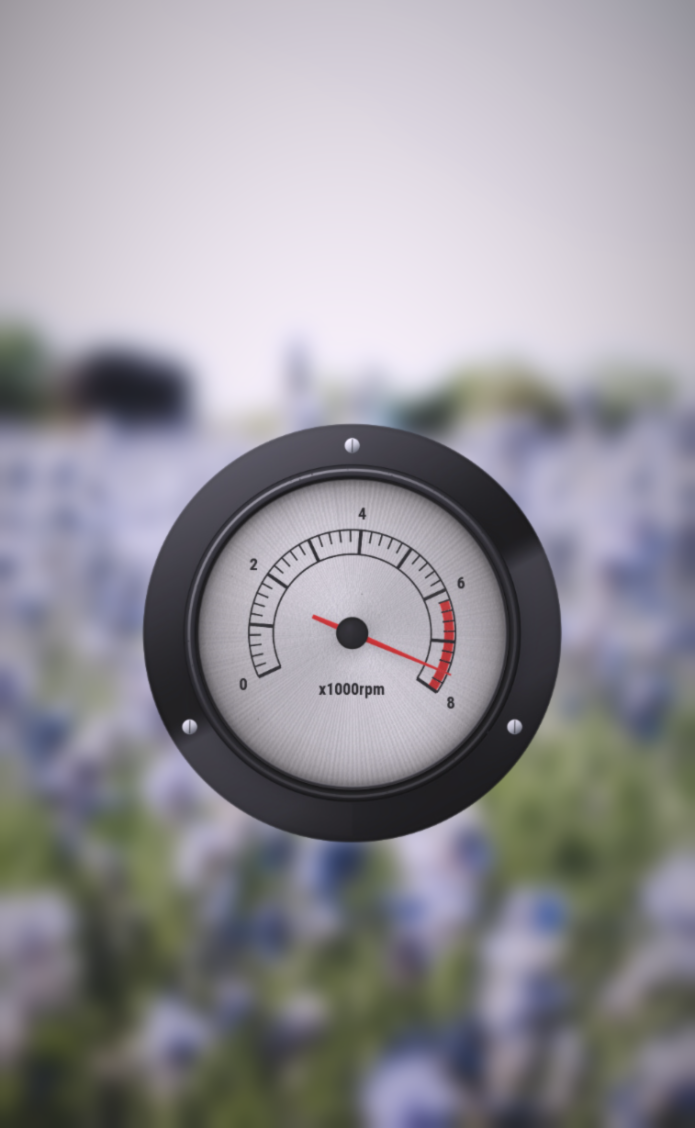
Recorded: 7600rpm
